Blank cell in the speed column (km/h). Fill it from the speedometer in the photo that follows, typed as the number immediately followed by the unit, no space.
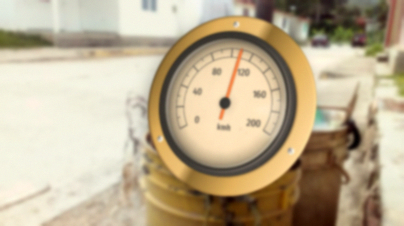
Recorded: 110km/h
